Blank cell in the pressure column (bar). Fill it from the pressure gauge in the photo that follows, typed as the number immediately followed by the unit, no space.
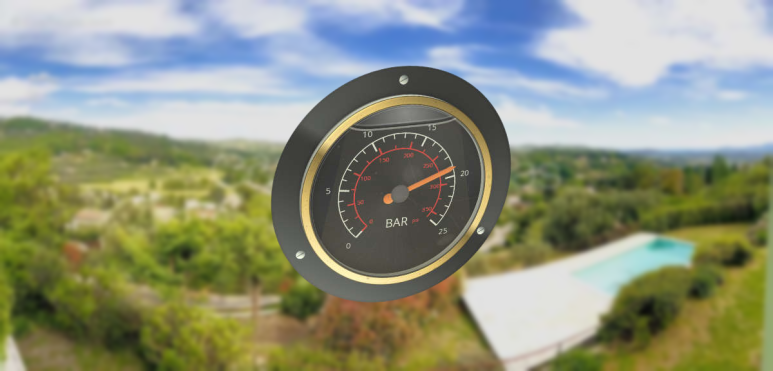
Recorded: 19bar
